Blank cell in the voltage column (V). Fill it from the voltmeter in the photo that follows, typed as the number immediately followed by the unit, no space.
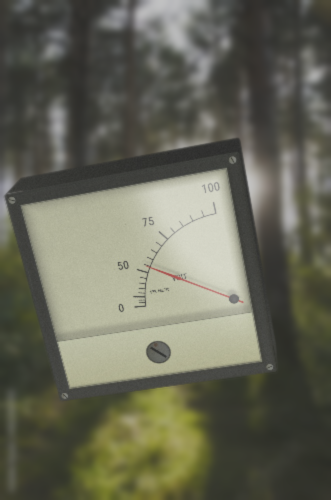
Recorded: 55V
